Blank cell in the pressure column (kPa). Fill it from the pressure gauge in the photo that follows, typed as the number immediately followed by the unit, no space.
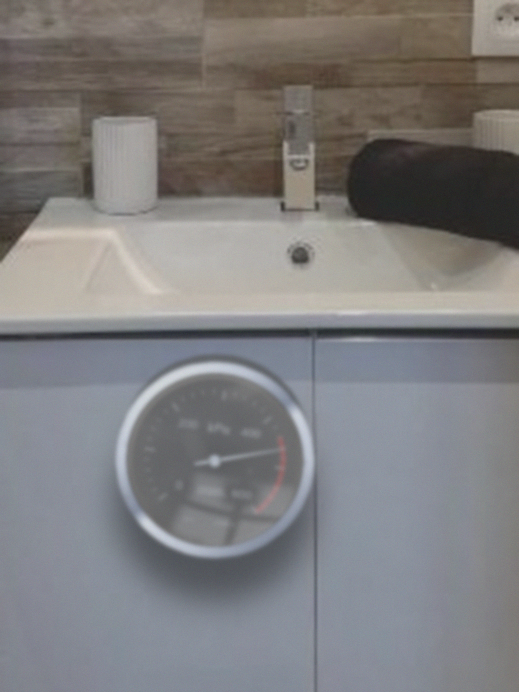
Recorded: 460kPa
